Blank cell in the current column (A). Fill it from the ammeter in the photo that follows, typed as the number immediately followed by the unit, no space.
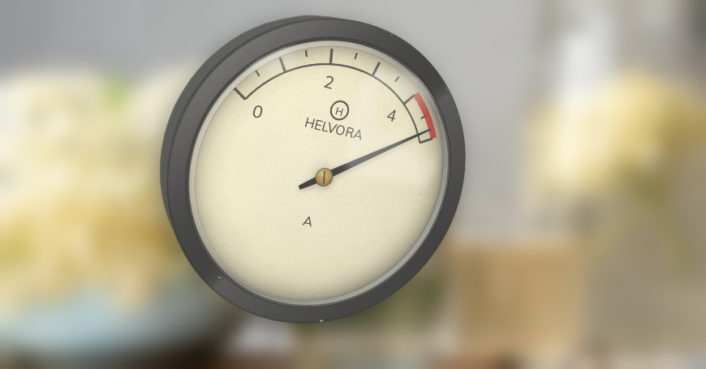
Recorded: 4.75A
